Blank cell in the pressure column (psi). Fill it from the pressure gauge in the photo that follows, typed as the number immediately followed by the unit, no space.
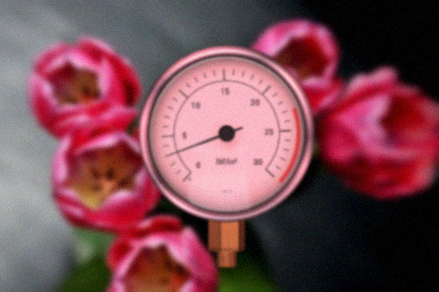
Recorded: 3psi
